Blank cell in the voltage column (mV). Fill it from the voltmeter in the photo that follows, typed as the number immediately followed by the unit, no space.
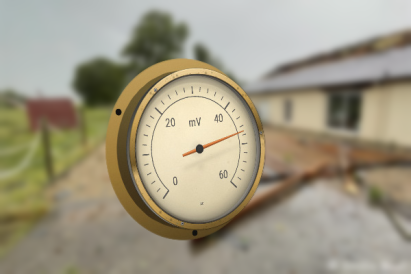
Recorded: 47mV
